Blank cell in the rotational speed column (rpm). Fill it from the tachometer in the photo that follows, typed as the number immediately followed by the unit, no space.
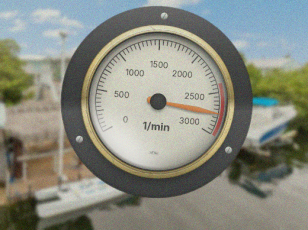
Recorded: 2750rpm
